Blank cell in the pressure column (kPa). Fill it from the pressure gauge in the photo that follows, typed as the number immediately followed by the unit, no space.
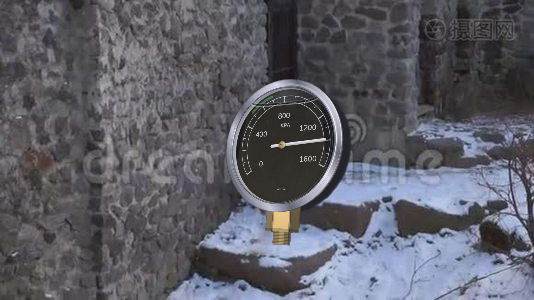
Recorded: 1400kPa
